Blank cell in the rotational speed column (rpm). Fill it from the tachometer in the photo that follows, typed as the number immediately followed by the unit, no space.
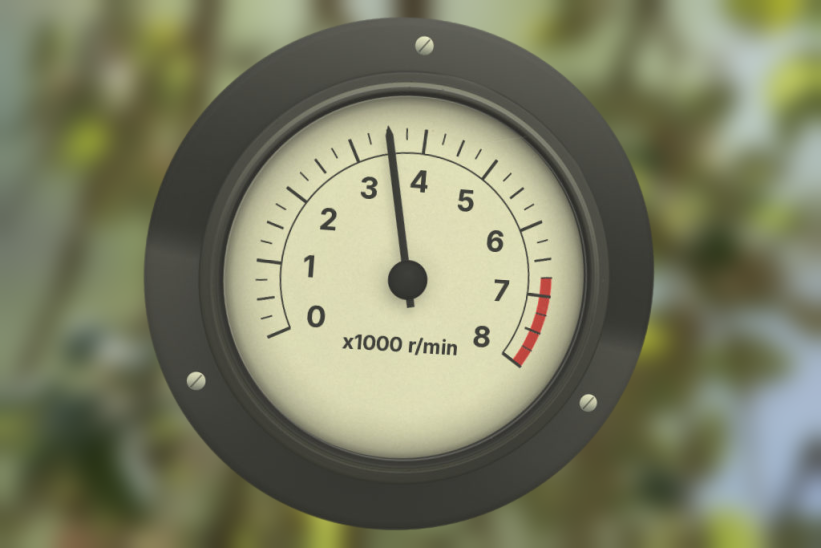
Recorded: 3500rpm
